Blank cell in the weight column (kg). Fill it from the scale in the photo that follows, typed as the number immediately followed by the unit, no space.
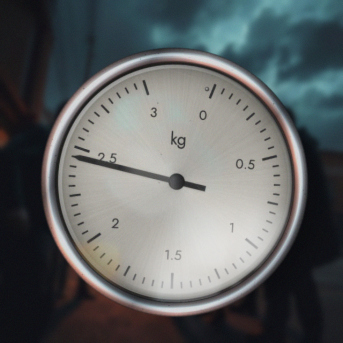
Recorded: 2.45kg
